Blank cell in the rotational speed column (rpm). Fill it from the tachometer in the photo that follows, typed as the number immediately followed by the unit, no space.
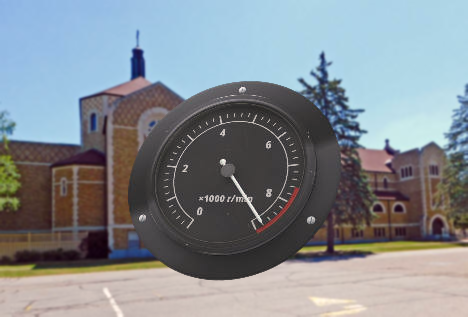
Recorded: 8800rpm
